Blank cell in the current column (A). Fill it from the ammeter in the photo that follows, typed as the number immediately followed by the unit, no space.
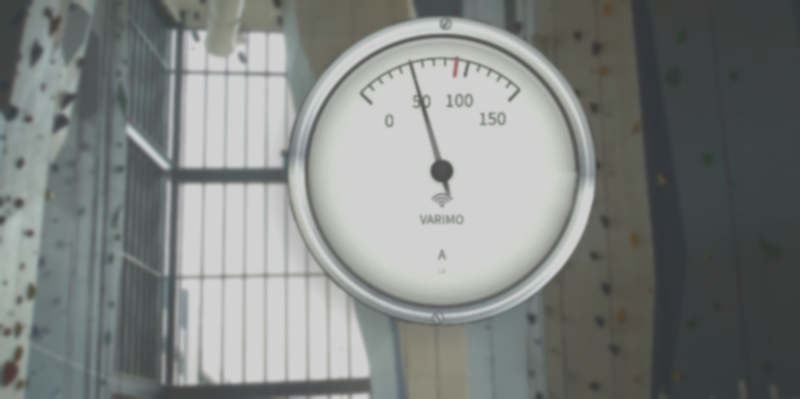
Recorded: 50A
